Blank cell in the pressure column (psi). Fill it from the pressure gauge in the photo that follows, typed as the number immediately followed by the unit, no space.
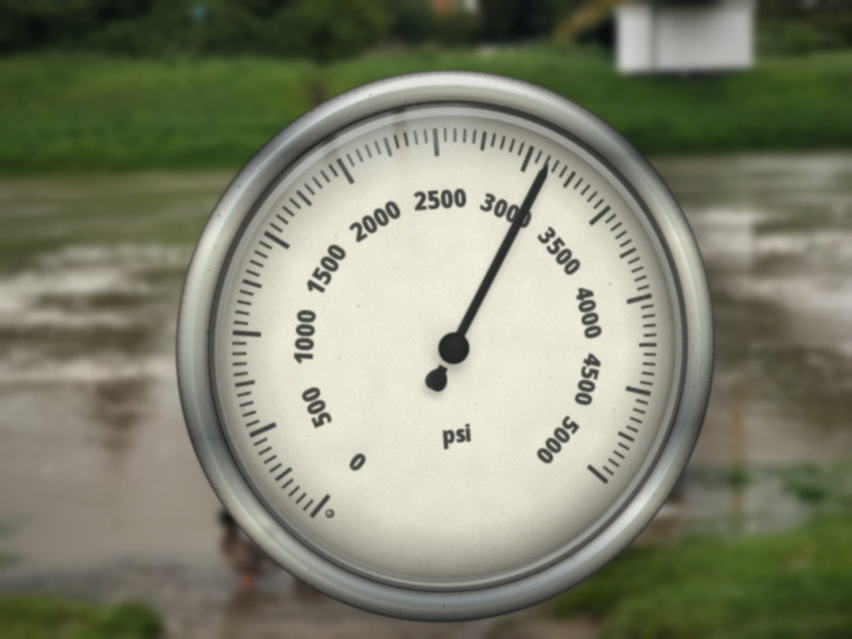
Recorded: 3100psi
